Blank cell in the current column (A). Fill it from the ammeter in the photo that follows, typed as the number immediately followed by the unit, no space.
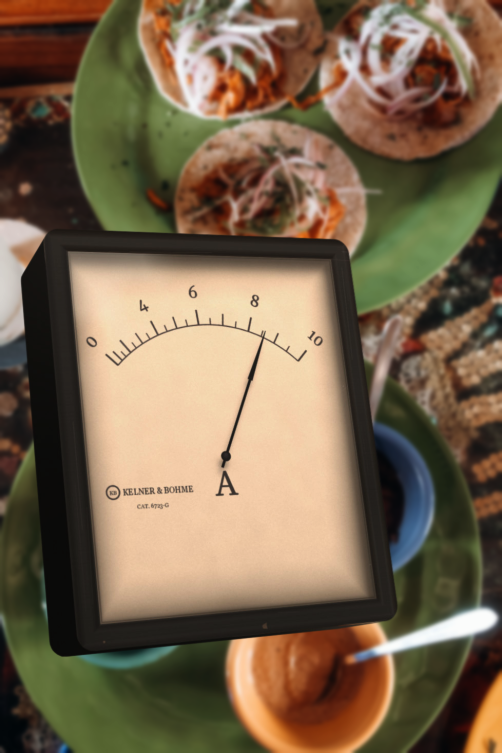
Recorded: 8.5A
